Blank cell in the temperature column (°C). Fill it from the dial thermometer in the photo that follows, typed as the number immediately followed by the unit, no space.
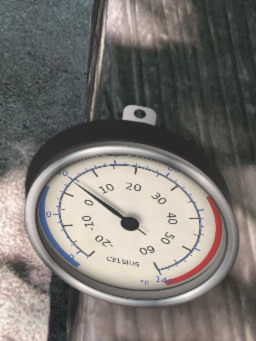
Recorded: 5°C
